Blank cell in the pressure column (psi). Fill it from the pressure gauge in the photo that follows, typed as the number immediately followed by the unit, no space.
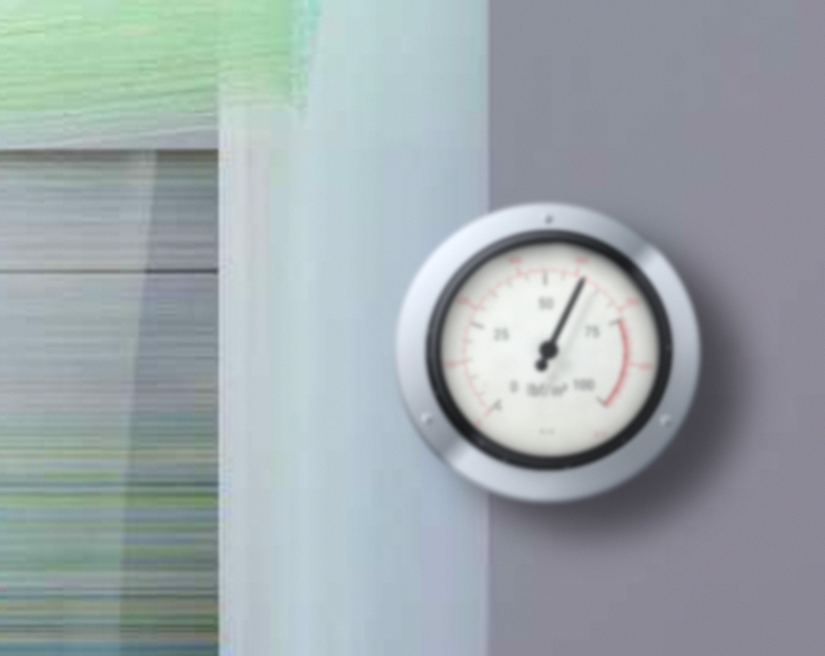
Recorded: 60psi
